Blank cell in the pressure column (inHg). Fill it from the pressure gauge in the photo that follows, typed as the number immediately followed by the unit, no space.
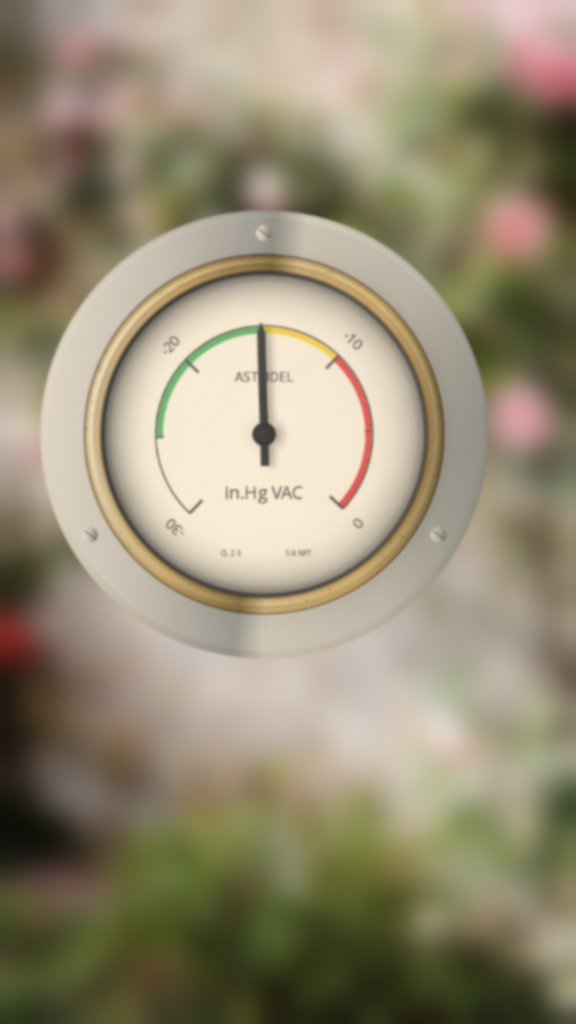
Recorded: -15inHg
